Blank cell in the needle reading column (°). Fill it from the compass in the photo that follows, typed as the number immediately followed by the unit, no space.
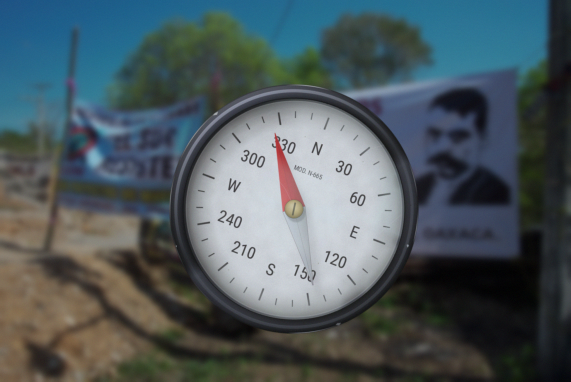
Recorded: 325°
